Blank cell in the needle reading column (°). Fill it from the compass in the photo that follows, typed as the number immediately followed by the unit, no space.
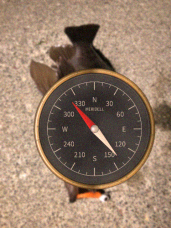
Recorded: 320°
